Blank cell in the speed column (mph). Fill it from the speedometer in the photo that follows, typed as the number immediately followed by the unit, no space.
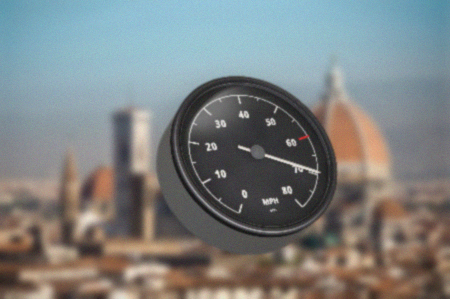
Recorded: 70mph
